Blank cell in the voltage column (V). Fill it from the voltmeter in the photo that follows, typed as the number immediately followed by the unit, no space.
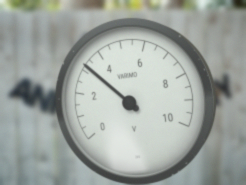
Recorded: 3.25V
